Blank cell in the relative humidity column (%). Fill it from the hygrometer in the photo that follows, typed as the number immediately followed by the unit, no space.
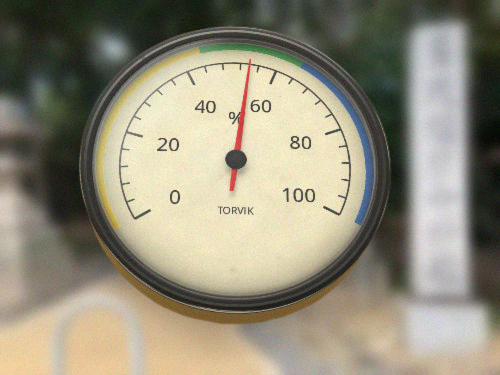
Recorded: 54%
